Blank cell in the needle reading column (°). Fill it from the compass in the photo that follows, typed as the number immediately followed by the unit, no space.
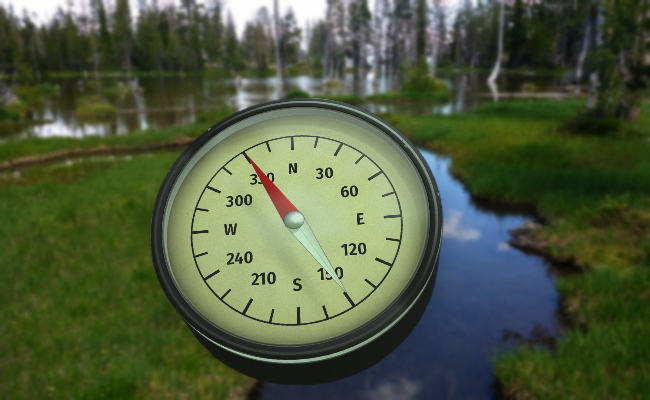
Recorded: 330°
